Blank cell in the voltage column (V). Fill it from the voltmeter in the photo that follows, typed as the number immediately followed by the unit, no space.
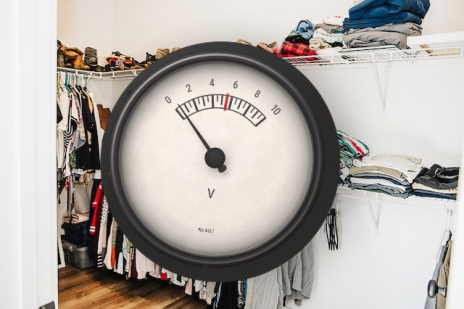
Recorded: 0.5V
